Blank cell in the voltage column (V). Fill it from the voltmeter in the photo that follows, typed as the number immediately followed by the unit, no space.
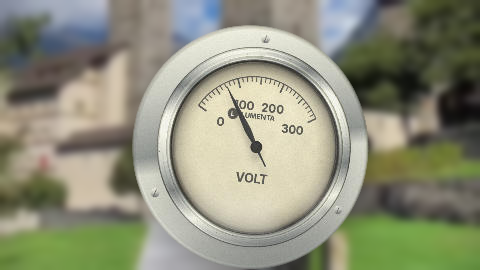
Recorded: 70V
